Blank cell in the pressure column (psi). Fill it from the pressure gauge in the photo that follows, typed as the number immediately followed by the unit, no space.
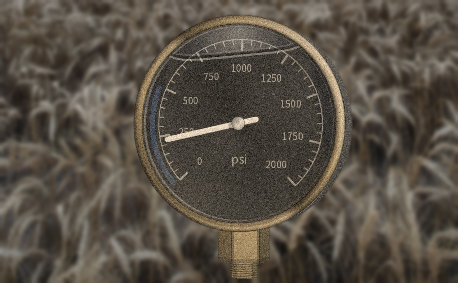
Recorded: 225psi
